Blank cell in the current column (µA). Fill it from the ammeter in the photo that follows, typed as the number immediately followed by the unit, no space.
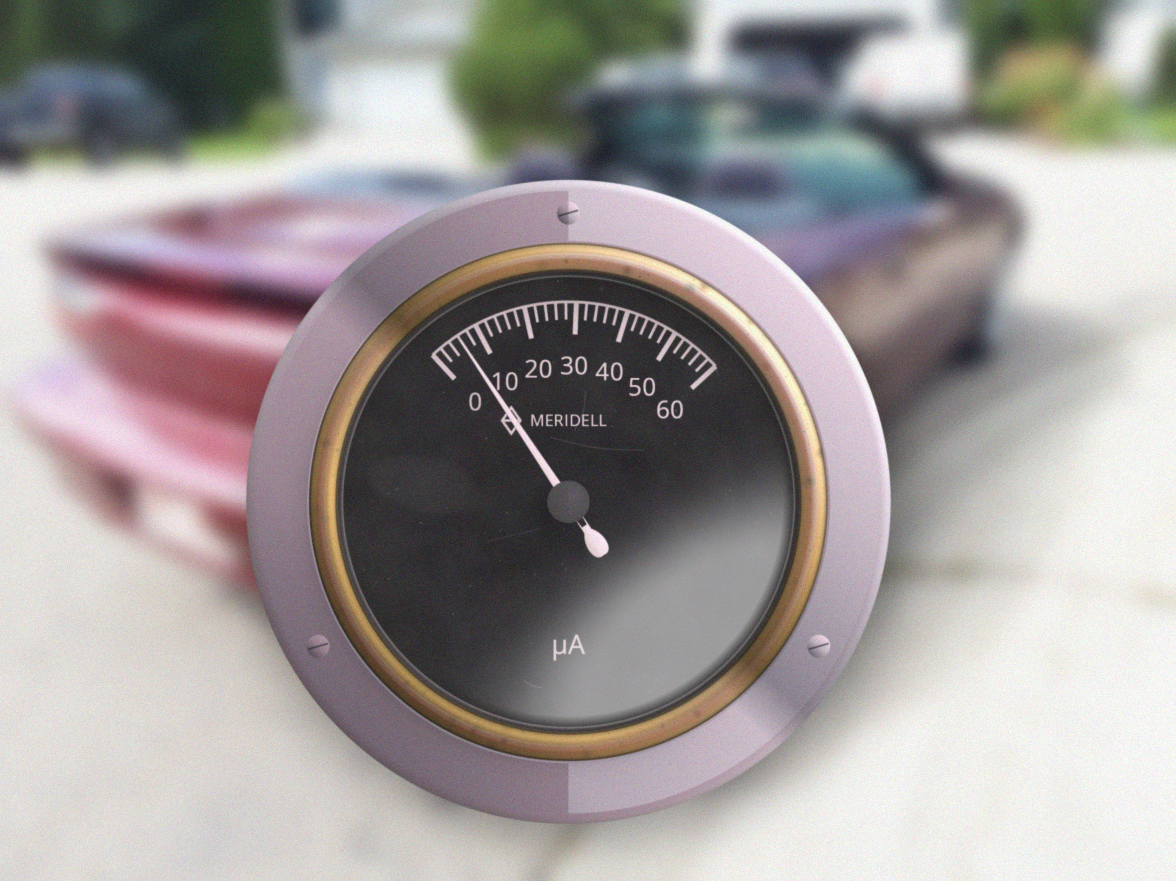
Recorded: 6µA
